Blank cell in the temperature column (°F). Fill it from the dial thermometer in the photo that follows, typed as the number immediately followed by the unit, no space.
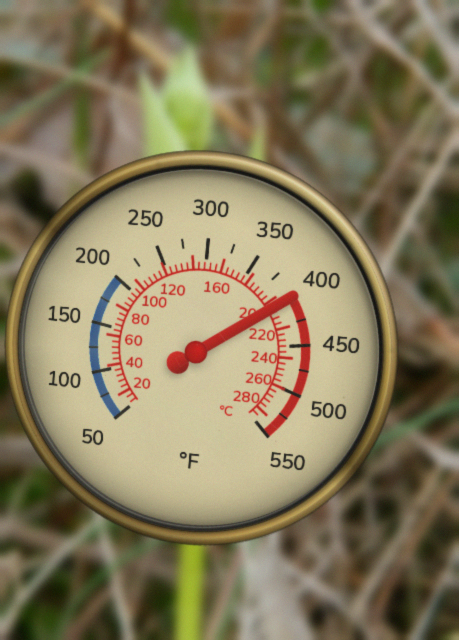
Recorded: 400°F
